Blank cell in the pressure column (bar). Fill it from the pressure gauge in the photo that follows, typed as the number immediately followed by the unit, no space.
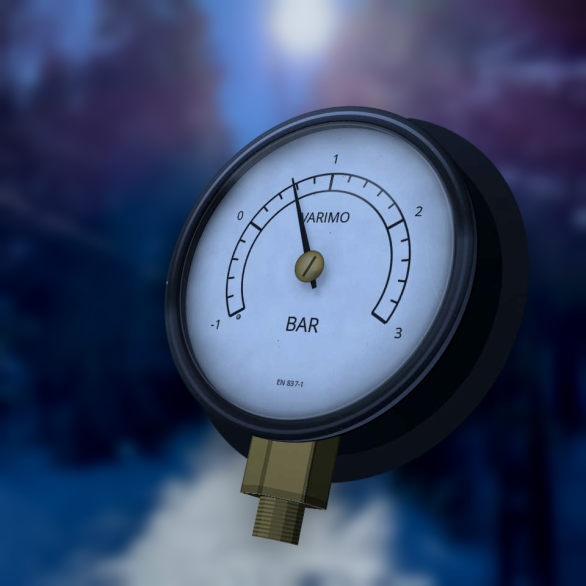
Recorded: 0.6bar
